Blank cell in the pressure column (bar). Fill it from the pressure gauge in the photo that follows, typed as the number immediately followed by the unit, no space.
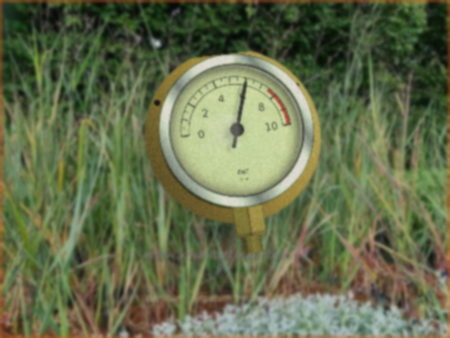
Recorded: 6bar
